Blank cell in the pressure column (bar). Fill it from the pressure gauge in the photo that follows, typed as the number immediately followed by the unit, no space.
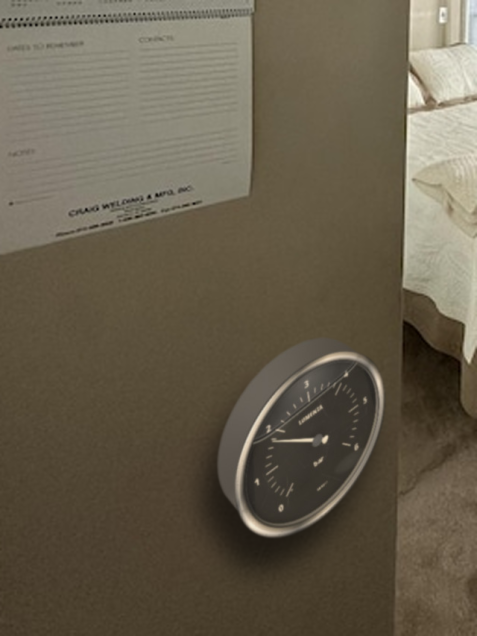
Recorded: 1.8bar
